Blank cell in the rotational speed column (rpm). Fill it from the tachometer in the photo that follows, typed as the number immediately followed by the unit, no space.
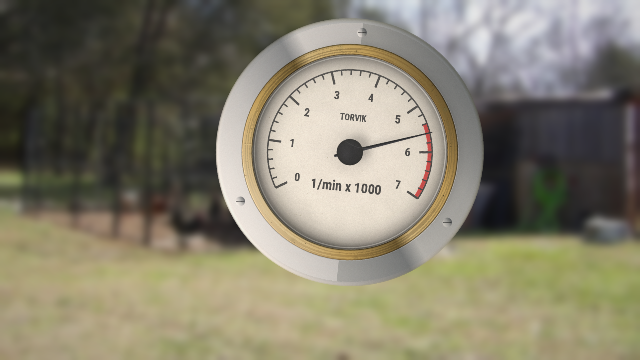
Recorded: 5600rpm
